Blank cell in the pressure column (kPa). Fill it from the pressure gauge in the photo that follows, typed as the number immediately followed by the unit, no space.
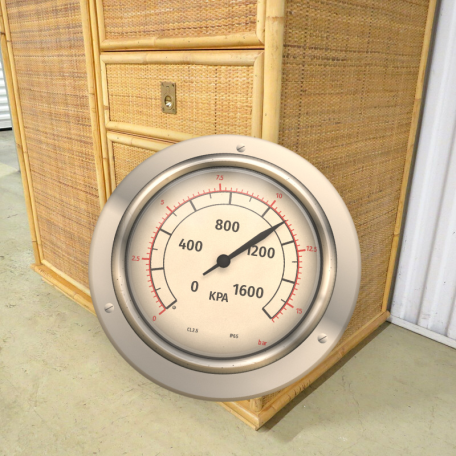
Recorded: 1100kPa
